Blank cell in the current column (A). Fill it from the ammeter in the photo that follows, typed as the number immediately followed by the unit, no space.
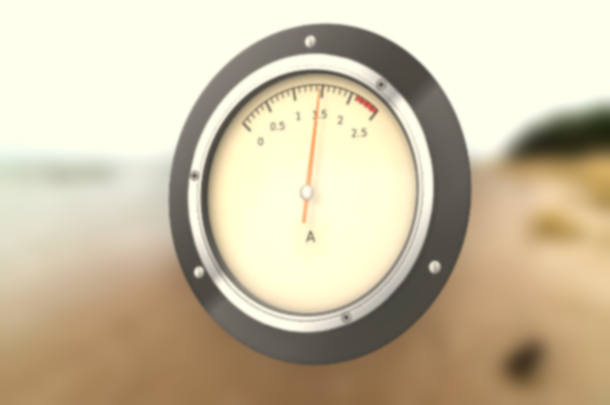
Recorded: 1.5A
